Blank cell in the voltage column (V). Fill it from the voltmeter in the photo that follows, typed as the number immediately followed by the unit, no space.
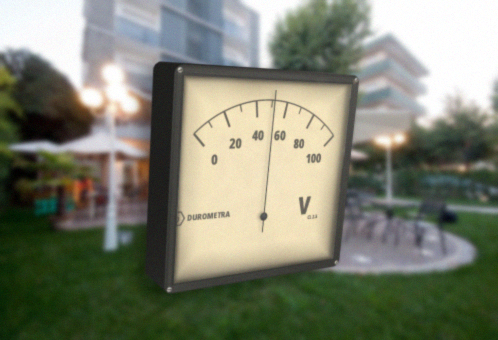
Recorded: 50V
